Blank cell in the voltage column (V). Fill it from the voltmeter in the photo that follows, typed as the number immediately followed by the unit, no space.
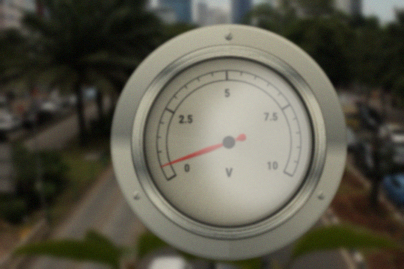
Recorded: 0.5V
